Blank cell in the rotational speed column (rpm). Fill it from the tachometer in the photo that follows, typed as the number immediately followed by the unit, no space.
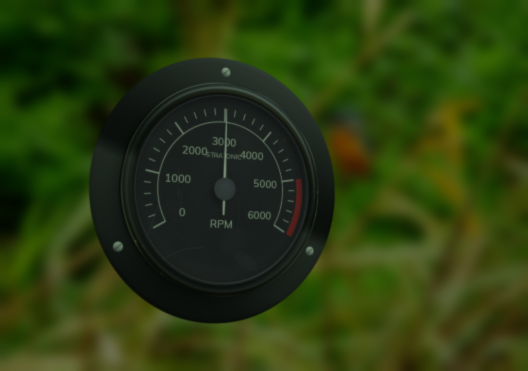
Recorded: 3000rpm
